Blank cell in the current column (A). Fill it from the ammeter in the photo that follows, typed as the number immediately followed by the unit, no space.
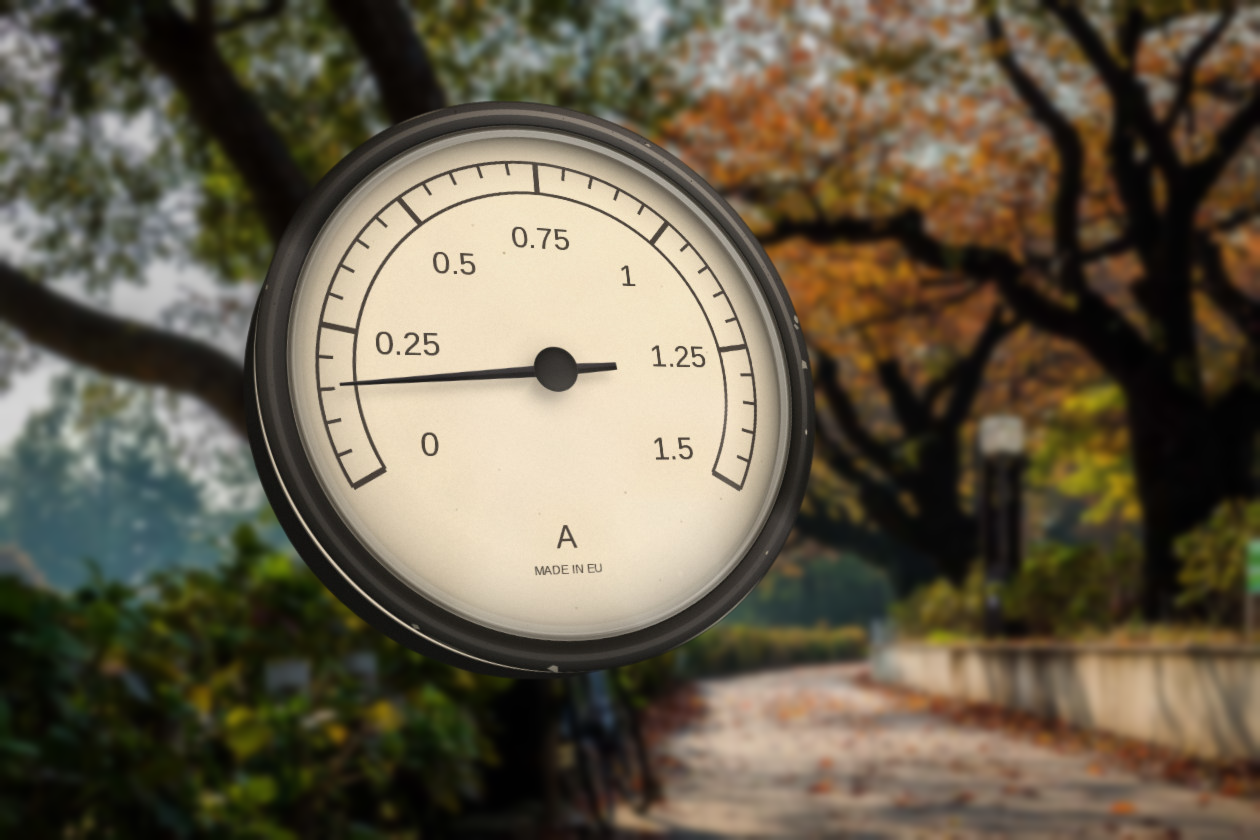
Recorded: 0.15A
